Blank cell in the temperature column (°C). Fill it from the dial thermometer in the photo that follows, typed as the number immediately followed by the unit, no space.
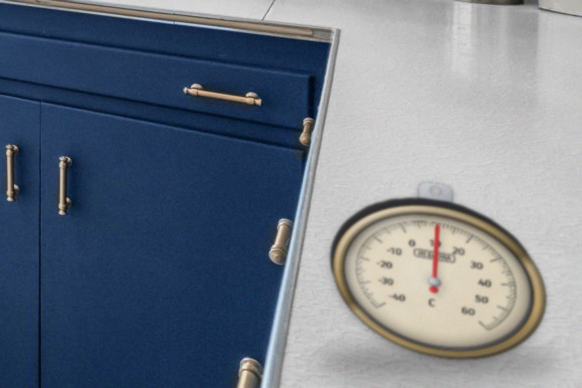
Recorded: 10°C
